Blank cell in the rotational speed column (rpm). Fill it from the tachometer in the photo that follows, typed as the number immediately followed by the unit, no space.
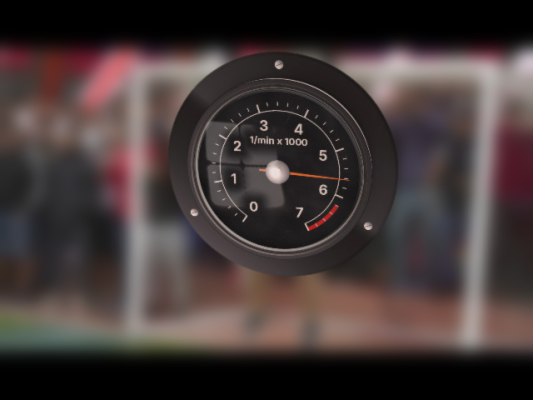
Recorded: 5600rpm
